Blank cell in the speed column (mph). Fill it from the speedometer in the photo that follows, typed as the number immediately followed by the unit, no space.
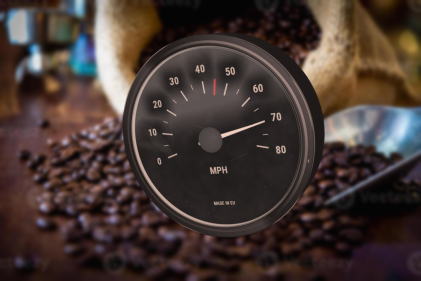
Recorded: 70mph
